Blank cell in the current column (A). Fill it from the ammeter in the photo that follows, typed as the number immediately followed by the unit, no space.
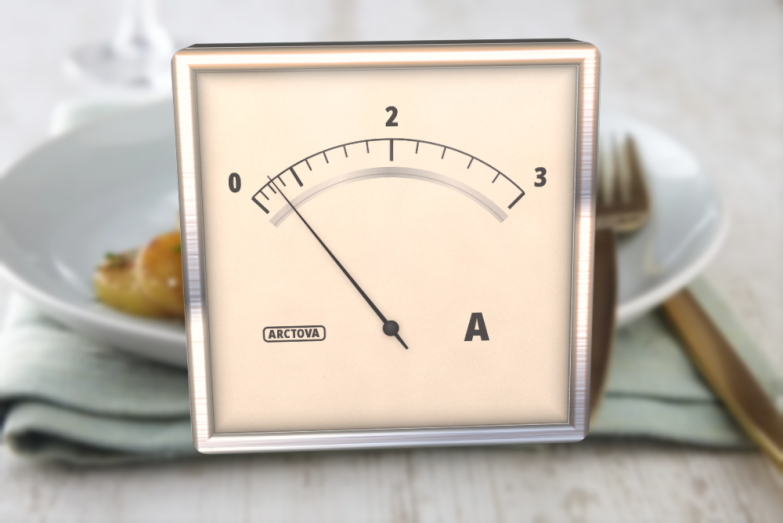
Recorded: 0.7A
